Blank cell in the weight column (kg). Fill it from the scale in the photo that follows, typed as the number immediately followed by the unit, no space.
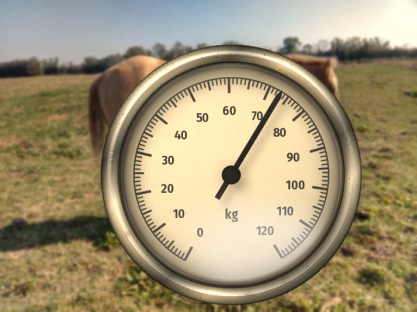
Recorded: 73kg
